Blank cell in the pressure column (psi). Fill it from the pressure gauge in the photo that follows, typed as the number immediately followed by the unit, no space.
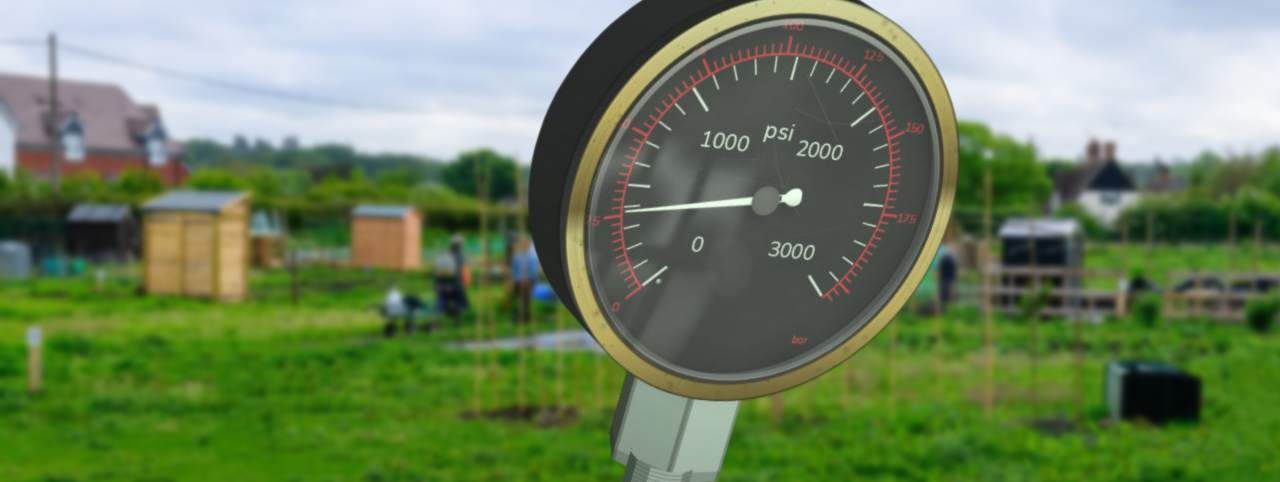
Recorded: 400psi
